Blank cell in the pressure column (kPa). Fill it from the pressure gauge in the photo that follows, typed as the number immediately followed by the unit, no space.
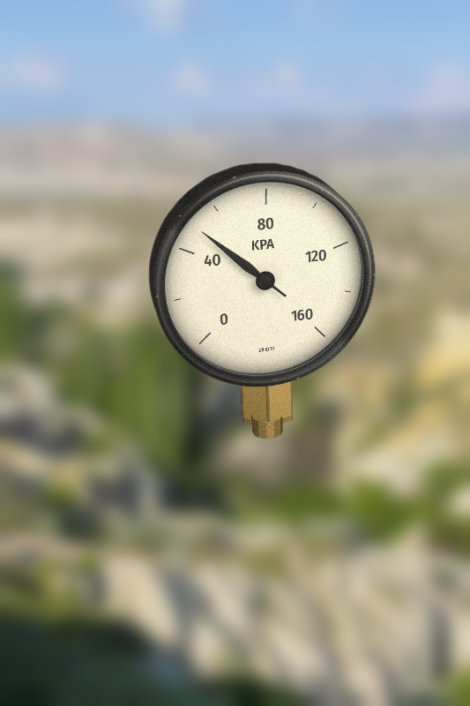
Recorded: 50kPa
